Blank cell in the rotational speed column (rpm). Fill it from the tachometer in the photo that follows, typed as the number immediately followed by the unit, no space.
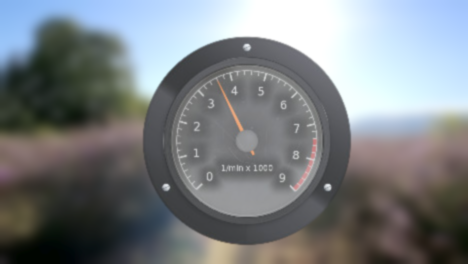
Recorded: 3600rpm
